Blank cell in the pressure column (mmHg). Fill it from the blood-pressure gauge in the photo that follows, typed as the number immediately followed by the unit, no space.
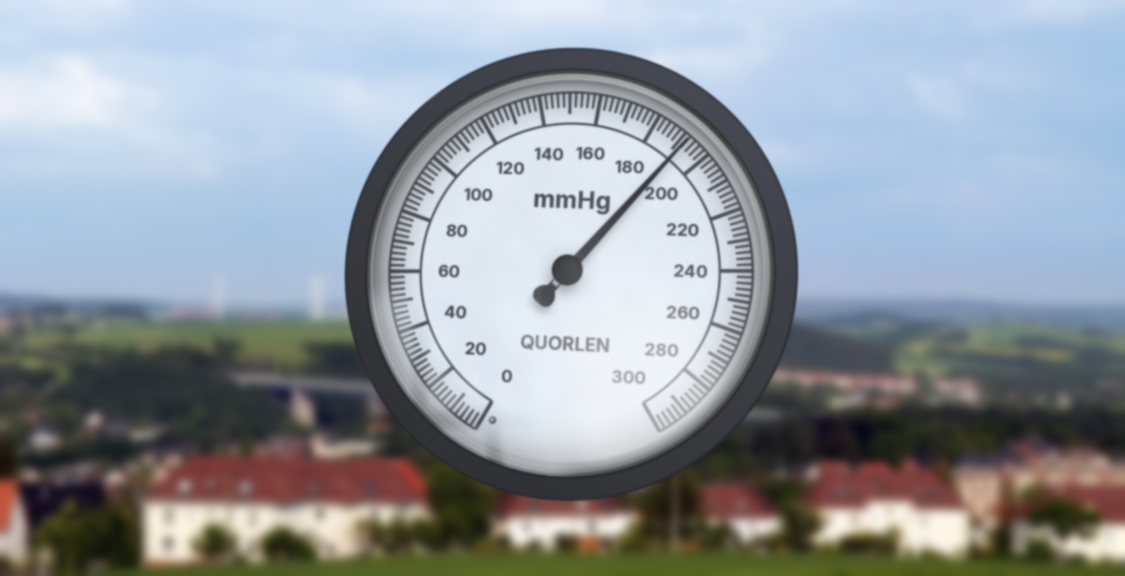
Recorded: 192mmHg
